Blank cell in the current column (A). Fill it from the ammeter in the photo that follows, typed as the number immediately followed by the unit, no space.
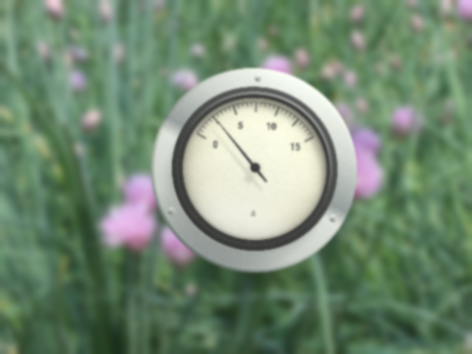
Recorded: 2.5A
